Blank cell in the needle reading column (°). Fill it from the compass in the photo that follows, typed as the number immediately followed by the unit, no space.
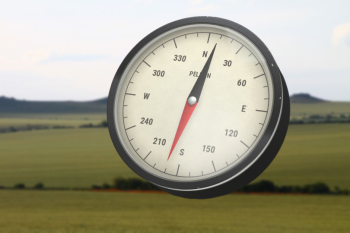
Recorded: 190°
